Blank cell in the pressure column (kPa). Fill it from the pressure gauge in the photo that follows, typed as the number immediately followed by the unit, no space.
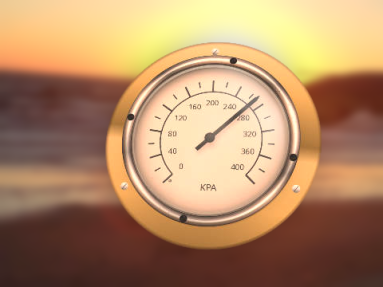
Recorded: 270kPa
